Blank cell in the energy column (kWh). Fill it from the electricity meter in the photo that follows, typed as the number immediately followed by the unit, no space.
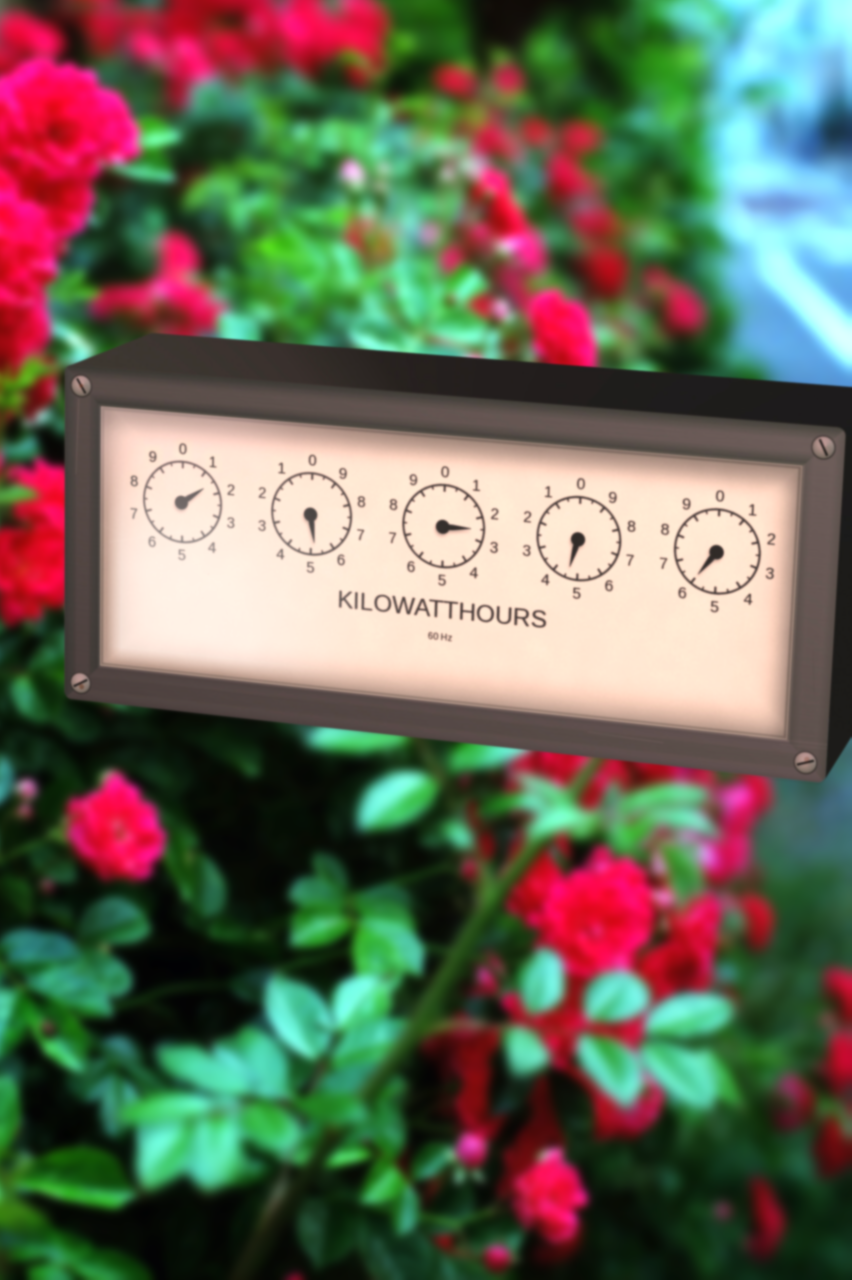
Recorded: 15246kWh
